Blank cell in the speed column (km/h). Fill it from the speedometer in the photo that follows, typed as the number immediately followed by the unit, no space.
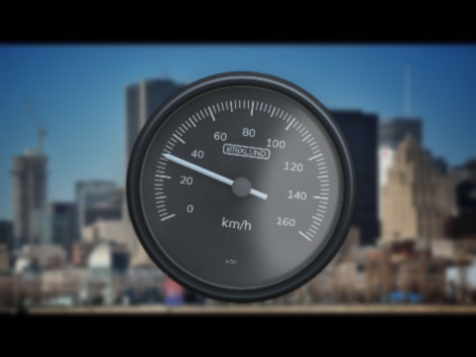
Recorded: 30km/h
